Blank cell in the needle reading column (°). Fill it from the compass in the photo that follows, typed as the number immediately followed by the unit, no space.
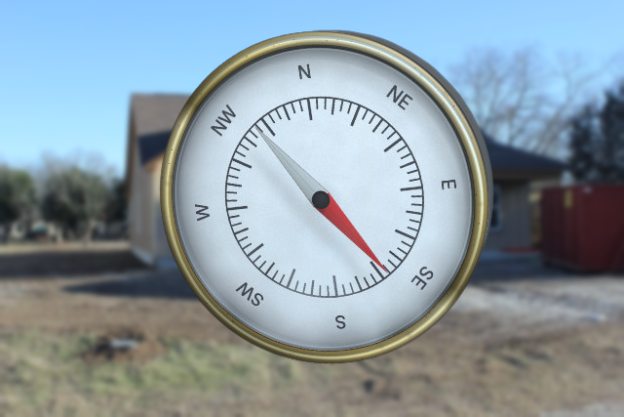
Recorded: 145°
